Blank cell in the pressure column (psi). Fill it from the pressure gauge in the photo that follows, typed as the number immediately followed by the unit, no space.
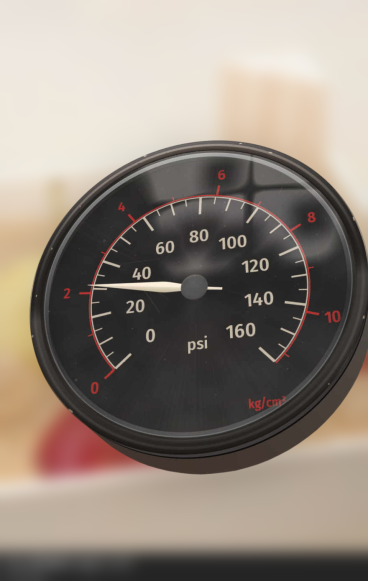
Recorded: 30psi
